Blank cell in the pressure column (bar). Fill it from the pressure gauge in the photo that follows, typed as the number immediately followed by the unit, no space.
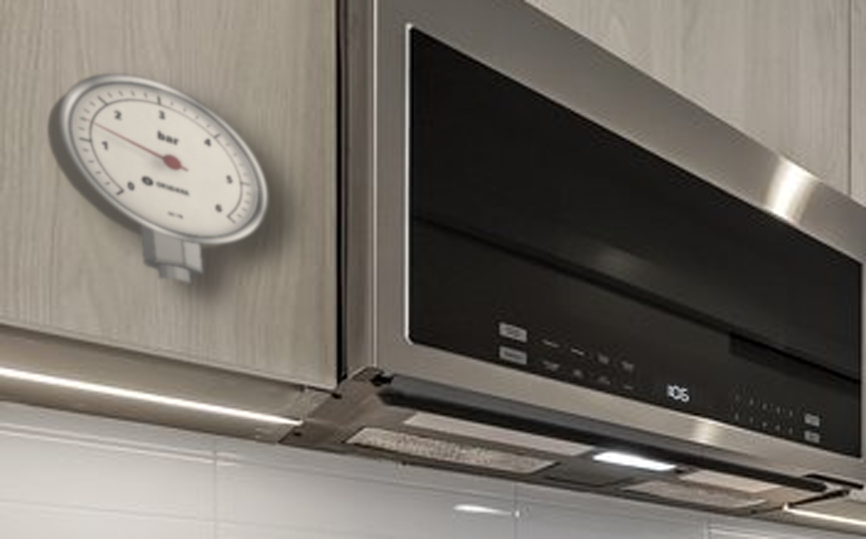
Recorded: 1.4bar
